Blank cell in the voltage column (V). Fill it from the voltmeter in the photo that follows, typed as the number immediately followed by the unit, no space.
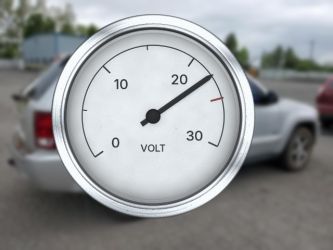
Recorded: 22.5V
